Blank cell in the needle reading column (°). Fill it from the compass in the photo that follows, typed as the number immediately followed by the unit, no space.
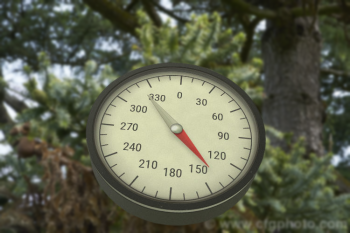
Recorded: 140°
